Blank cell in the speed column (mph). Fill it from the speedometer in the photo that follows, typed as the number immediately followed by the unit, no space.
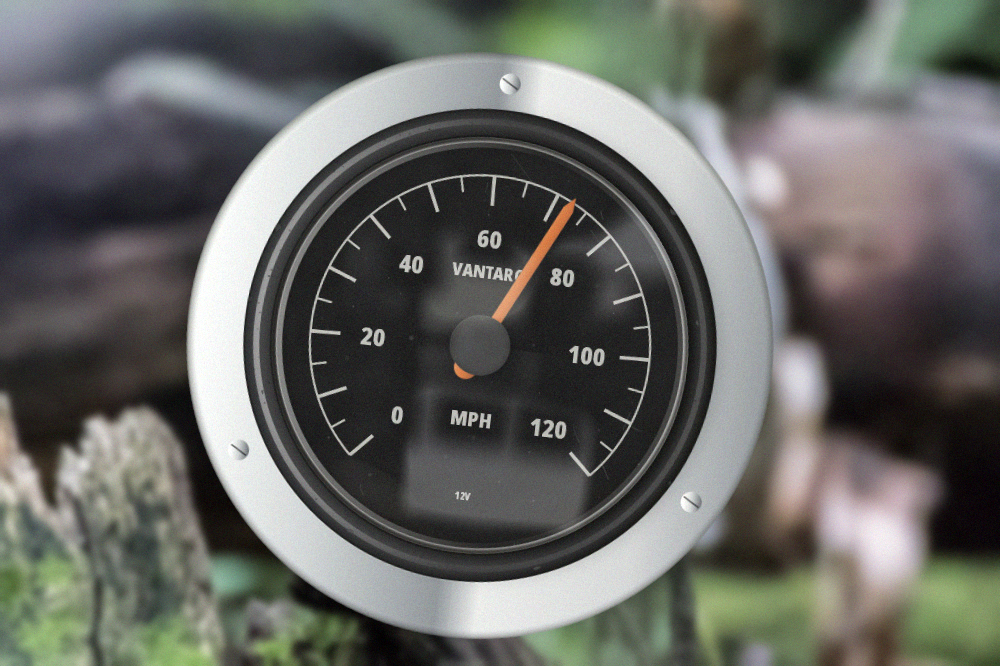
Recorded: 72.5mph
